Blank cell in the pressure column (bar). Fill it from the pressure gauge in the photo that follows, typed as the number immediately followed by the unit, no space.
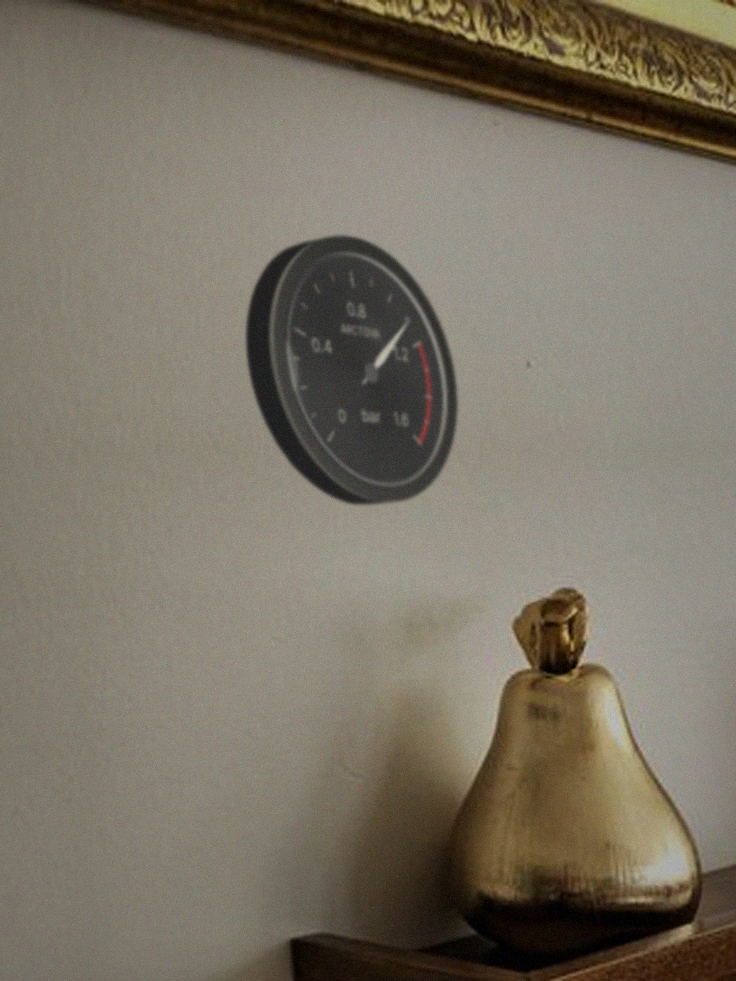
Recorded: 1.1bar
